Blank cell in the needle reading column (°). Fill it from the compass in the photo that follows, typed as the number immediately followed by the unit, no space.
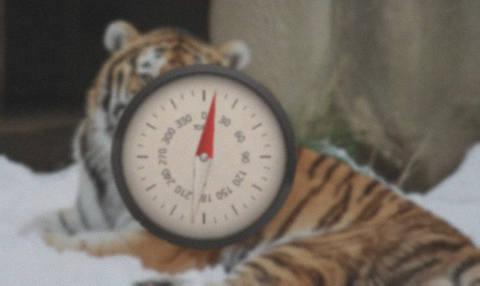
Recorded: 10°
